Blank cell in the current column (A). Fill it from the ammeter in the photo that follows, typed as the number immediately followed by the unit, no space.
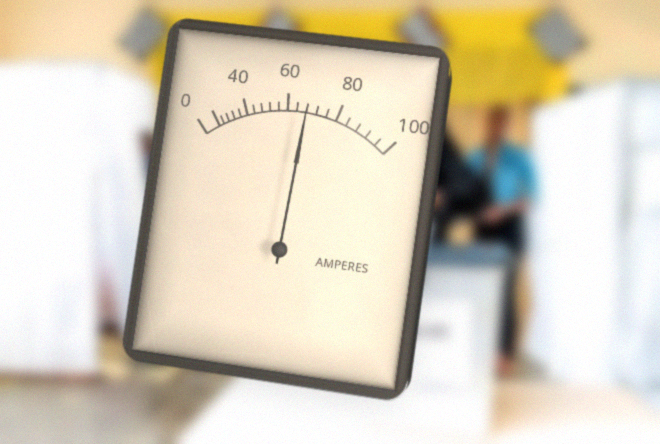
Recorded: 68A
